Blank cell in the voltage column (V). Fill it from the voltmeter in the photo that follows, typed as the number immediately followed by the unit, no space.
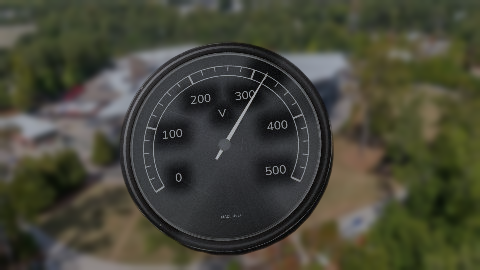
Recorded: 320V
